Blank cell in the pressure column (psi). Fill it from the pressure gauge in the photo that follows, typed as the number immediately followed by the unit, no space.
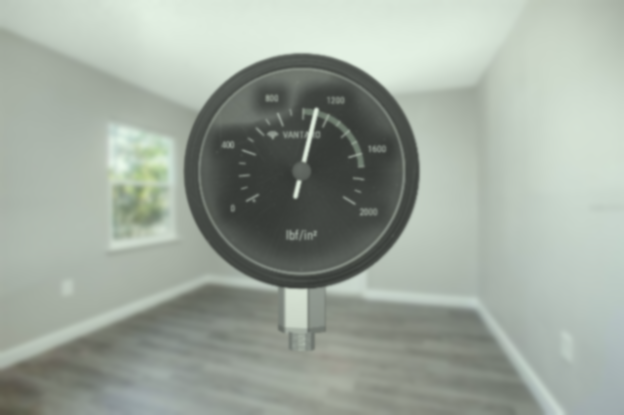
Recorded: 1100psi
